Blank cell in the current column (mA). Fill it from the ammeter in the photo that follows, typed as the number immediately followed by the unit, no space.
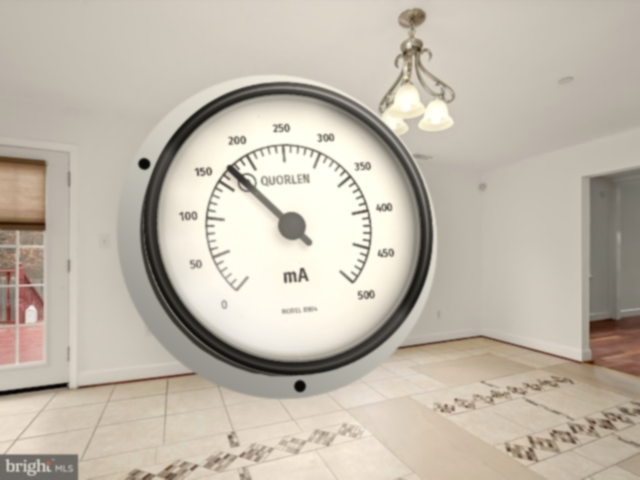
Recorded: 170mA
